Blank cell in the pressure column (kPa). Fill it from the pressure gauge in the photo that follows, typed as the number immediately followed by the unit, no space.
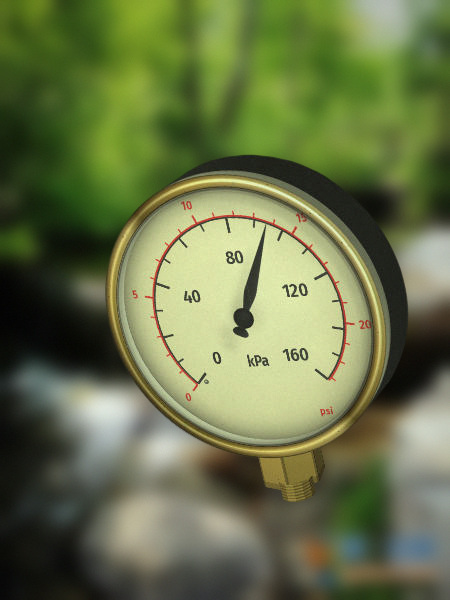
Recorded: 95kPa
